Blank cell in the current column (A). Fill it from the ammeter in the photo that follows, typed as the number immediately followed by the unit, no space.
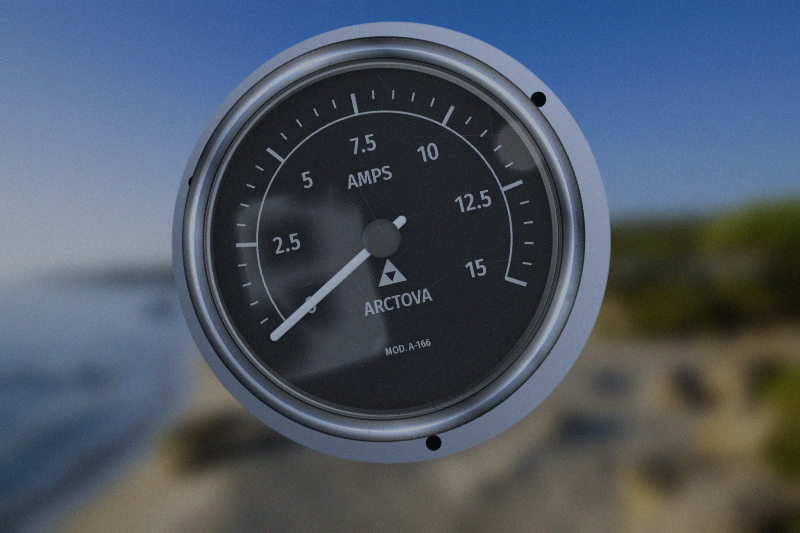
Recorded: 0A
